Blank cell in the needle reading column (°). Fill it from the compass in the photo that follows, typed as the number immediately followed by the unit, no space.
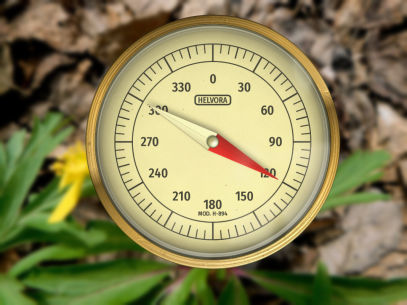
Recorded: 120°
